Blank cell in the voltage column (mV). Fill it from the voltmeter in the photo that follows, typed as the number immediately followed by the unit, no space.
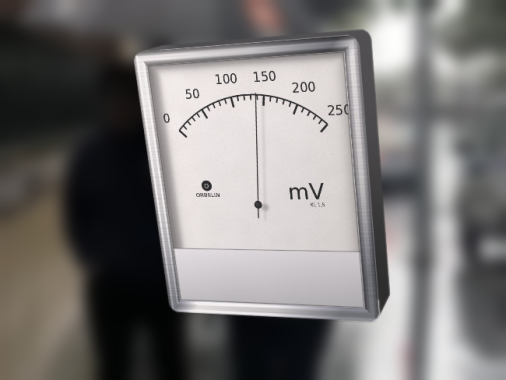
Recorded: 140mV
